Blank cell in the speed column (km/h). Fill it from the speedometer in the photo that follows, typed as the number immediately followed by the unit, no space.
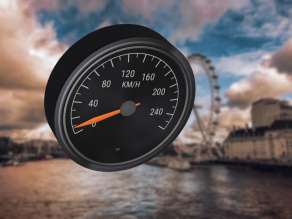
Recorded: 10km/h
